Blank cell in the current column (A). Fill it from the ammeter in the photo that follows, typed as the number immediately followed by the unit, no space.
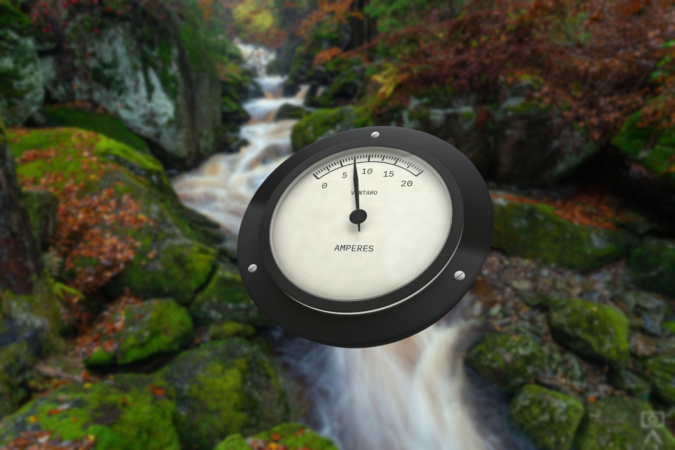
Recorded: 7.5A
